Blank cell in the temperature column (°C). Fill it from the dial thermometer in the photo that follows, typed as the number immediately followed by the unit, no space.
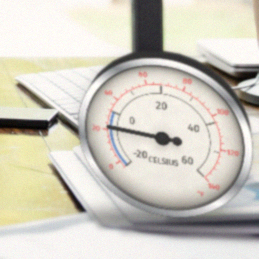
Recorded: -5°C
